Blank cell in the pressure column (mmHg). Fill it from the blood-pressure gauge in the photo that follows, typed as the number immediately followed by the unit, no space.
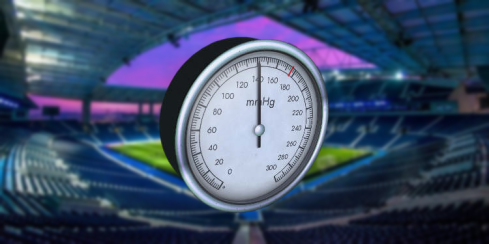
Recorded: 140mmHg
